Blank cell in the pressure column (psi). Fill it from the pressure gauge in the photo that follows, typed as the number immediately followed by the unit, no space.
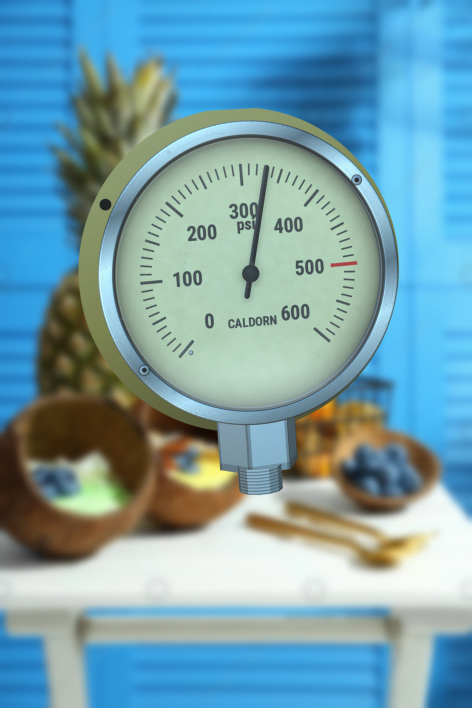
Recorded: 330psi
